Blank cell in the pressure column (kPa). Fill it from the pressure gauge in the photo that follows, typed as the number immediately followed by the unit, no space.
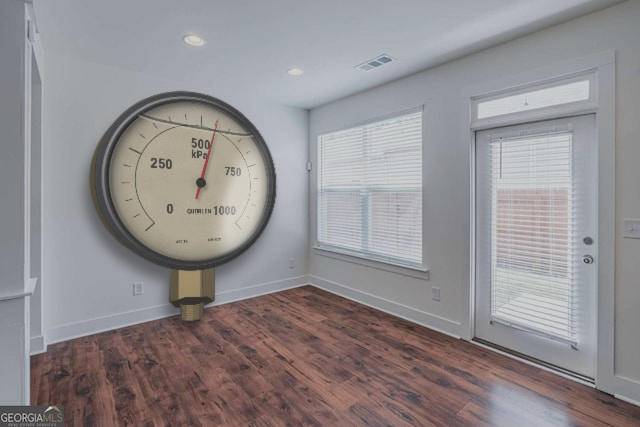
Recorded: 550kPa
